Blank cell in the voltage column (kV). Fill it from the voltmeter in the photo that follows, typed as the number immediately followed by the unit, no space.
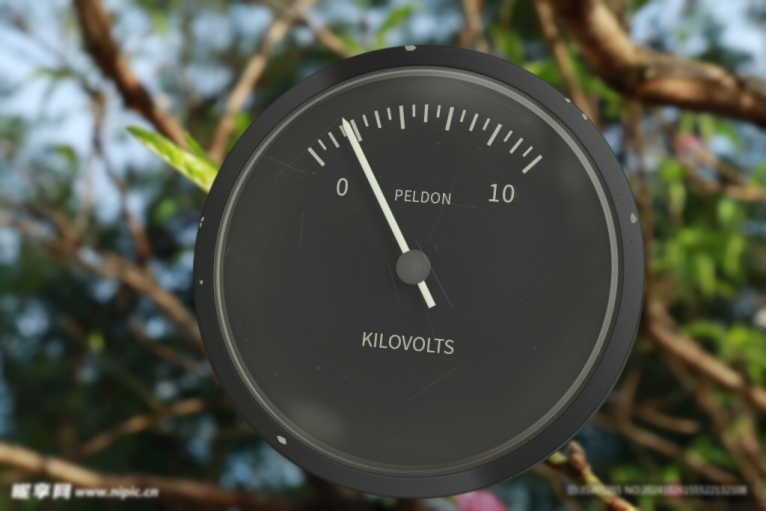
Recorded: 1.75kV
